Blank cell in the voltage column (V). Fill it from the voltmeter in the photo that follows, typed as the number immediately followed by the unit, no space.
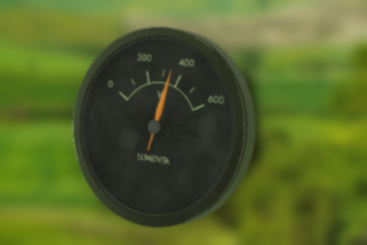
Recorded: 350V
